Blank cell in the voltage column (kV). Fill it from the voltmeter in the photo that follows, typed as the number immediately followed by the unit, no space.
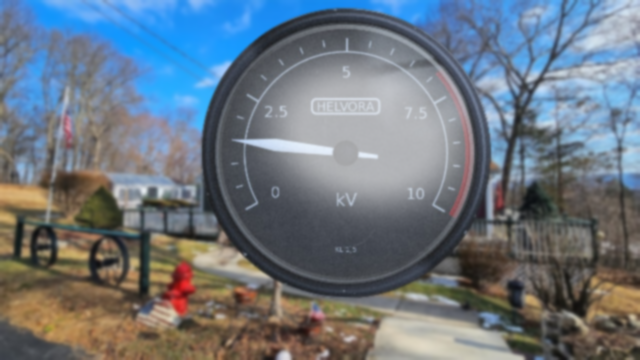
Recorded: 1.5kV
